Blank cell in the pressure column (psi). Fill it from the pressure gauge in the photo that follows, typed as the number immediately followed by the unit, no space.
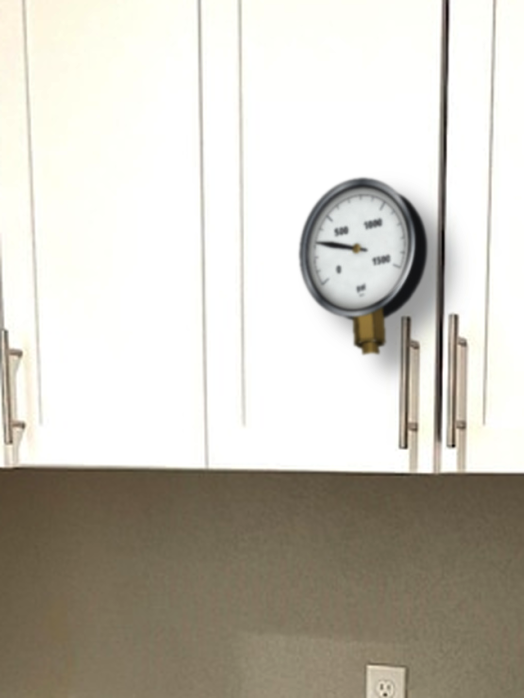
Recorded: 300psi
